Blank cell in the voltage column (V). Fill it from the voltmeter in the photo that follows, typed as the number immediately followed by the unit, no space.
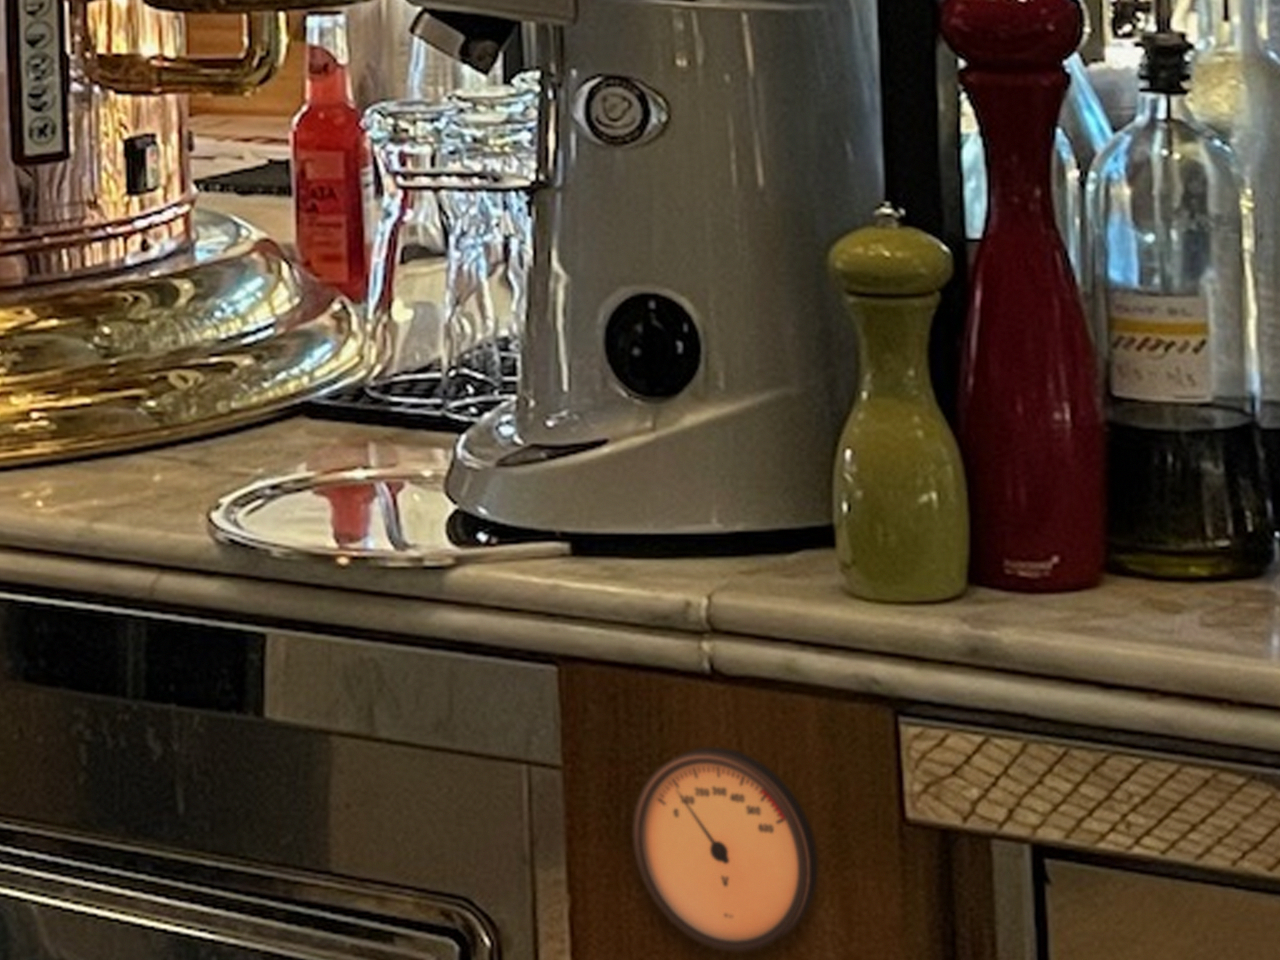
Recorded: 100V
